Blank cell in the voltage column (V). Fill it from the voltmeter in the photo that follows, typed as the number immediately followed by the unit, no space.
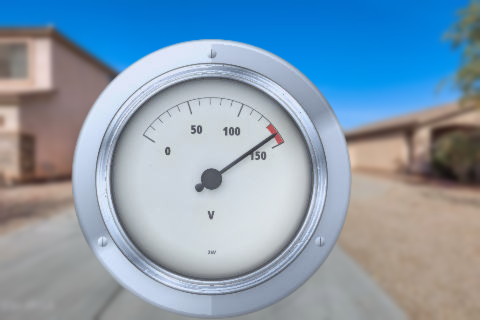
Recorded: 140V
